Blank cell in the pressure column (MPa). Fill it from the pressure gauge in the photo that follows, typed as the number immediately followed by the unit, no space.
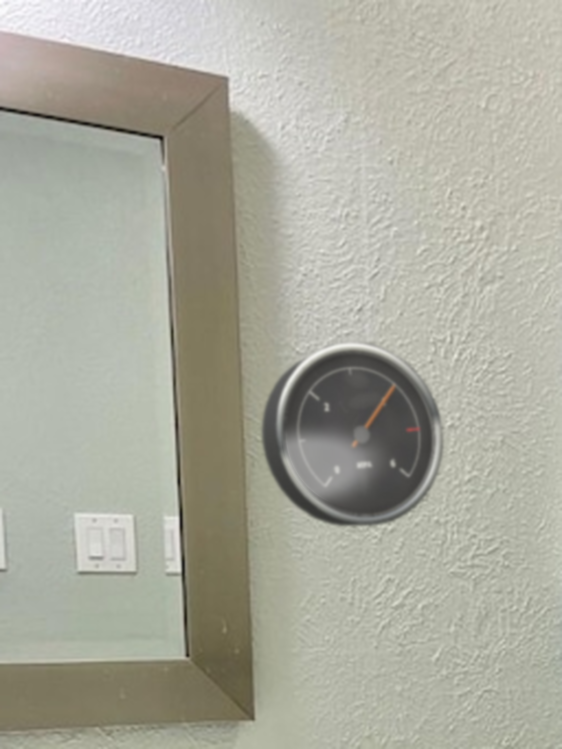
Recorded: 4MPa
